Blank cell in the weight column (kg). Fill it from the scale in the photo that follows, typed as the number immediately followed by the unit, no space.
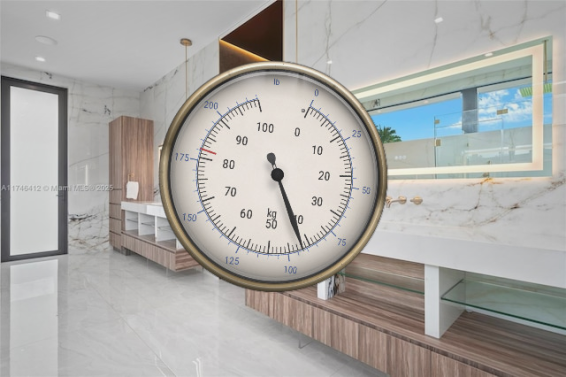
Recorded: 42kg
